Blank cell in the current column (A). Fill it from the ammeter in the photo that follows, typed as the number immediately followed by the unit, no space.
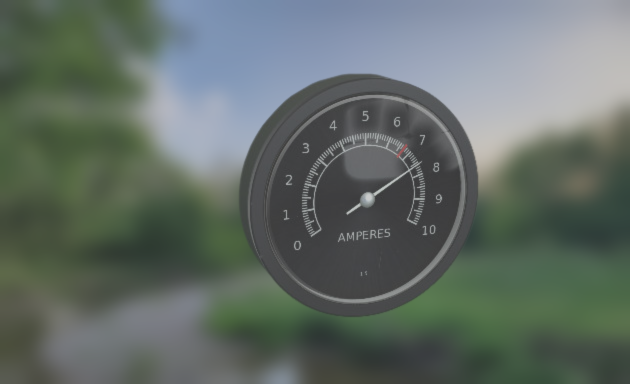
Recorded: 7.5A
